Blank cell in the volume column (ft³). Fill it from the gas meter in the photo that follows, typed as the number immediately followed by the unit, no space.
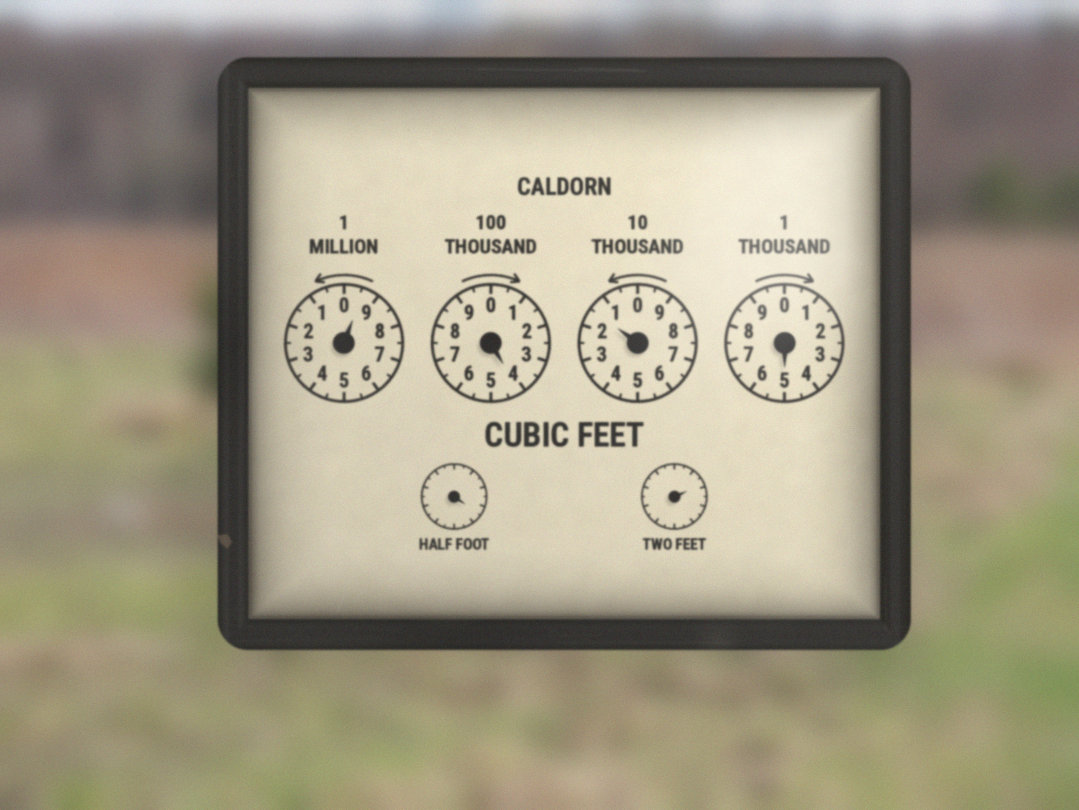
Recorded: 941500ft³
